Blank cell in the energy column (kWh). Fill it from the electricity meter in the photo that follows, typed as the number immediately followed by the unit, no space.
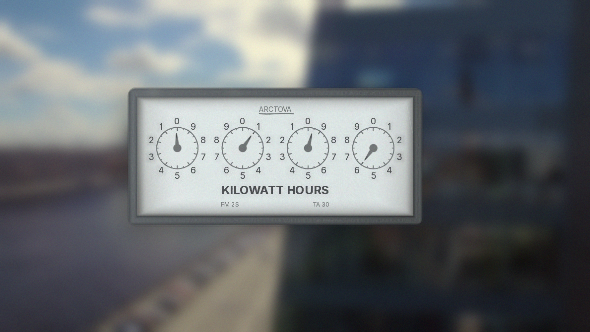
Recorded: 96kWh
